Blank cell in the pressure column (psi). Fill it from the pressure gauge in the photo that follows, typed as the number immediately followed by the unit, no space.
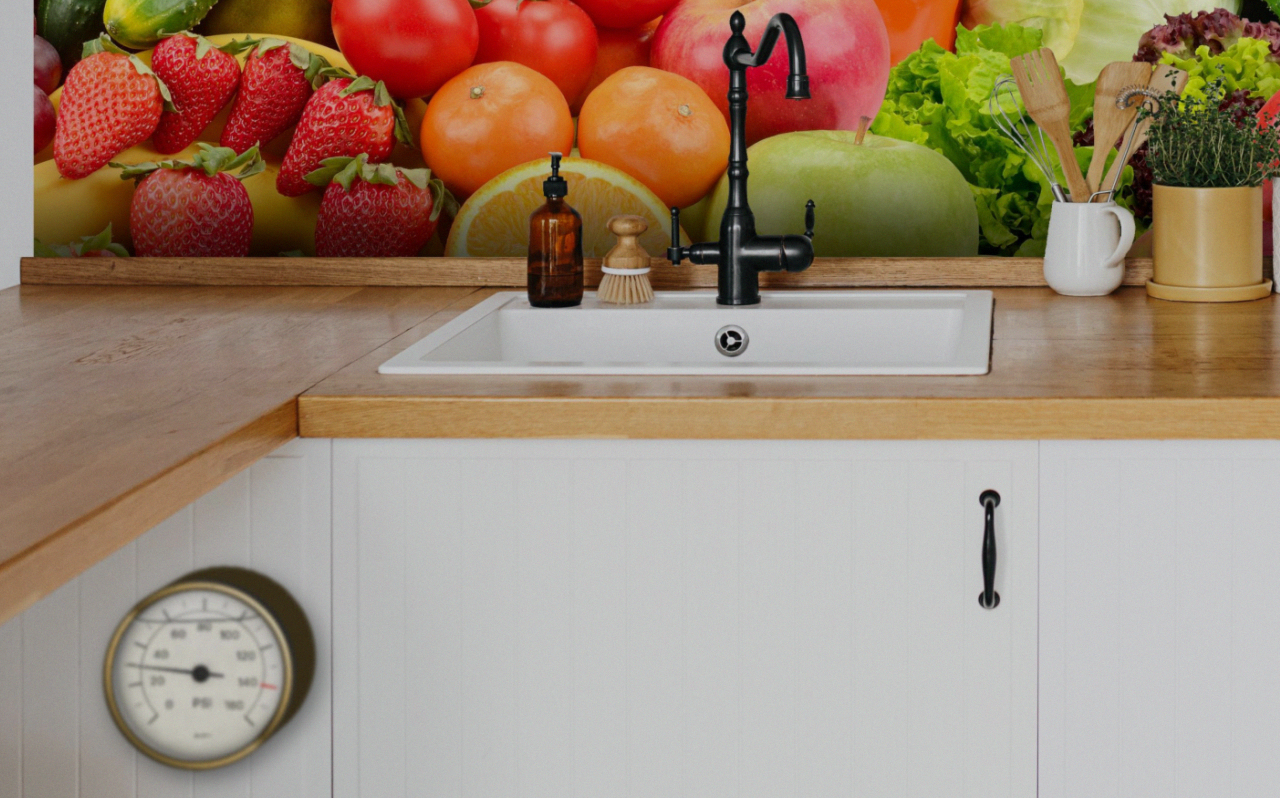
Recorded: 30psi
